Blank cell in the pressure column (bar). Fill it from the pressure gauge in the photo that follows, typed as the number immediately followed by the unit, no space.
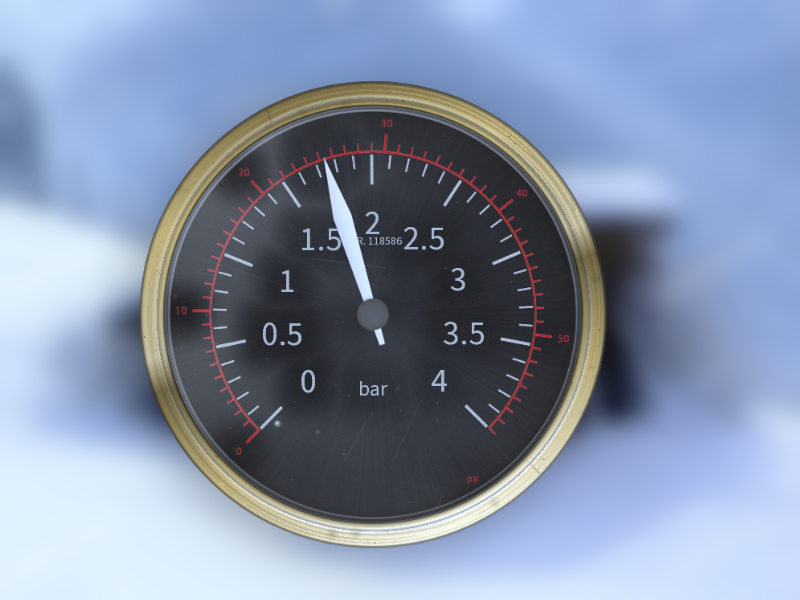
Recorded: 1.75bar
